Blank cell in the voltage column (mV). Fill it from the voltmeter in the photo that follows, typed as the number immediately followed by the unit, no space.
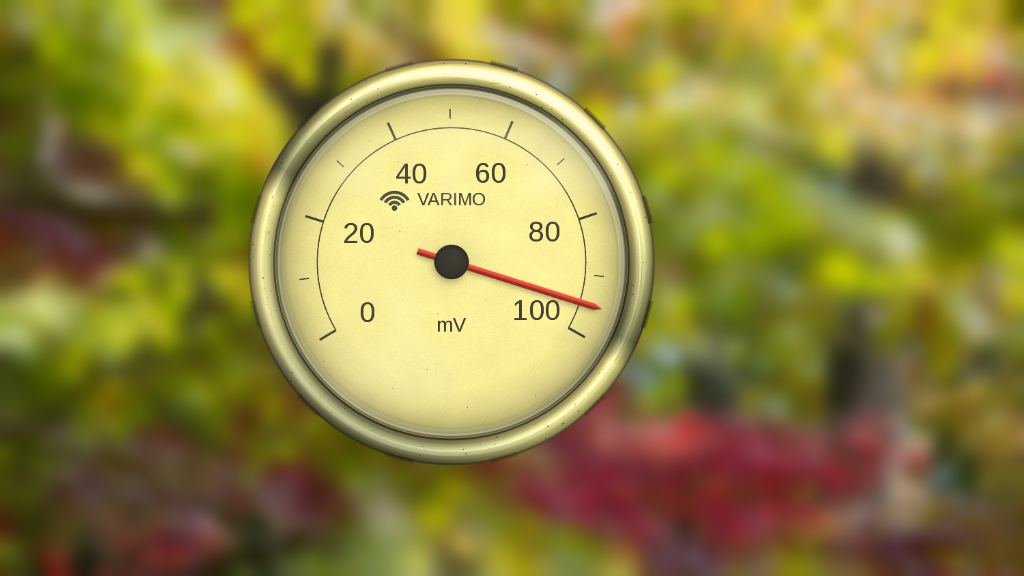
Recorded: 95mV
